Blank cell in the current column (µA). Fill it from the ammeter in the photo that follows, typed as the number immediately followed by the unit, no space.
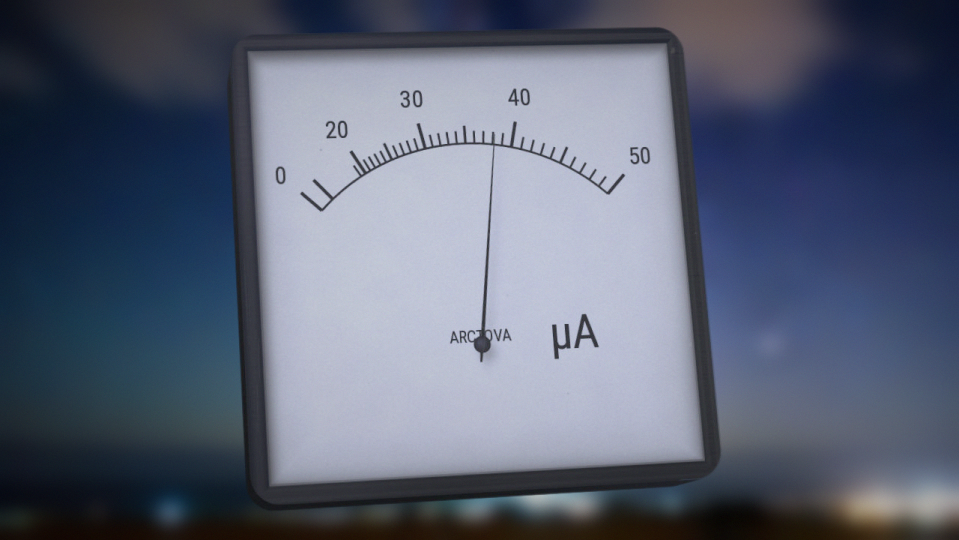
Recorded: 38µA
